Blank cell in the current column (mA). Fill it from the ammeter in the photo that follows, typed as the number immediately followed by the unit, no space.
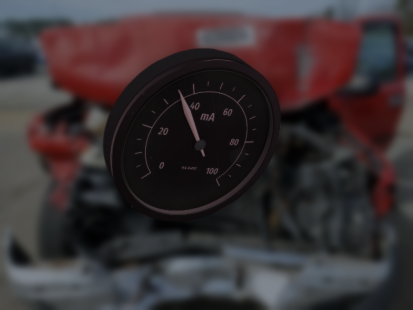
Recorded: 35mA
